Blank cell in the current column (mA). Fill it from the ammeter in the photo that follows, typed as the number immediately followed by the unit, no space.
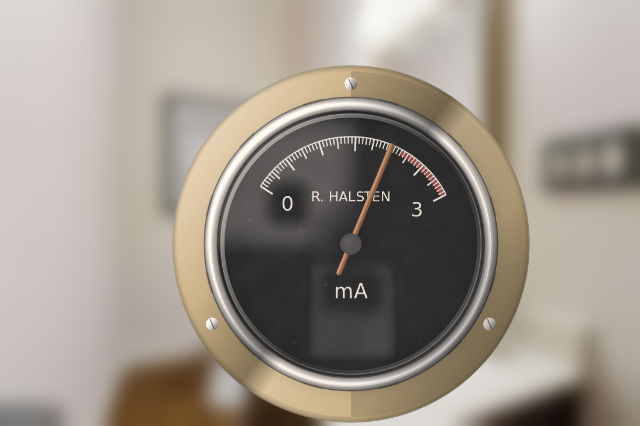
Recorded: 2mA
